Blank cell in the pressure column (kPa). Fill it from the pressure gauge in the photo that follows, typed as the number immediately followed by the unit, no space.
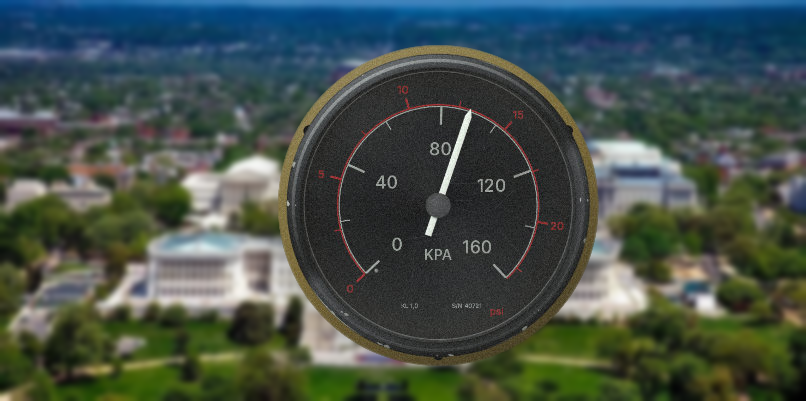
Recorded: 90kPa
